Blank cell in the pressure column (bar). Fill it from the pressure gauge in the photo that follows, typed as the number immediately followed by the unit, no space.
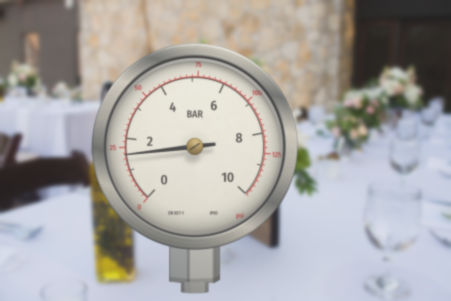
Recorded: 1.5bar
